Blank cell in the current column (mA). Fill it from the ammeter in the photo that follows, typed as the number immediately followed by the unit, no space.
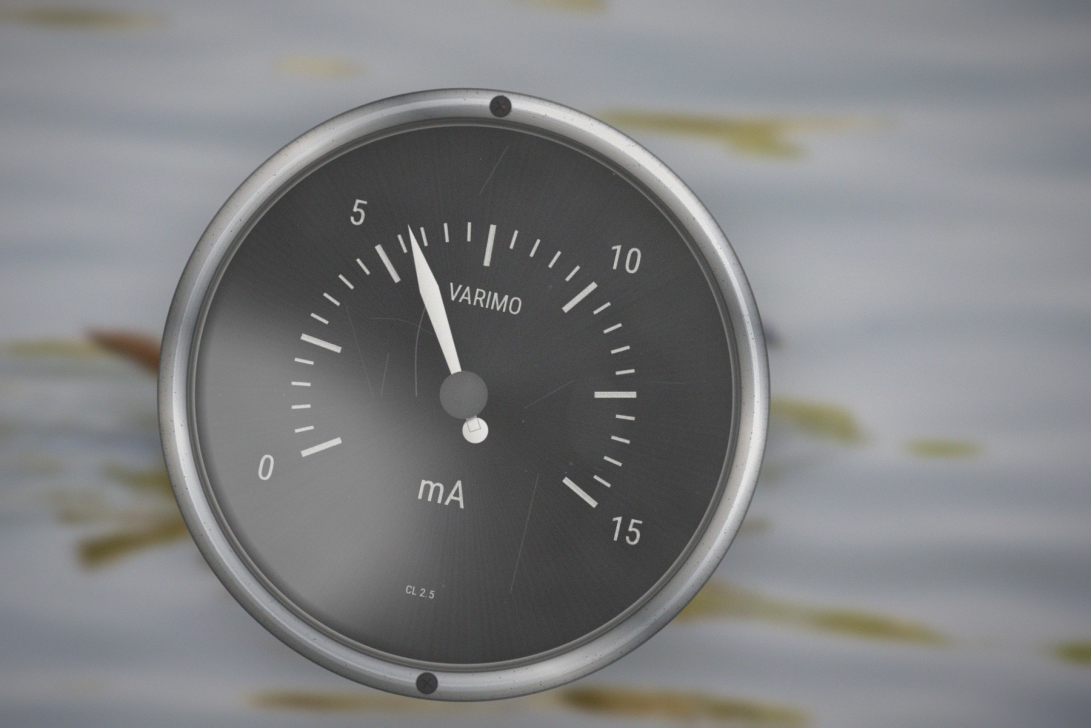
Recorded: 5.75mA
